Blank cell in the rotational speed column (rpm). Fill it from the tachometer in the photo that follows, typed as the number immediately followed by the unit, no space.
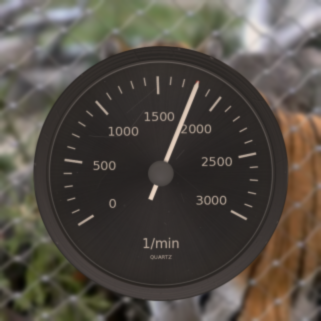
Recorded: 1800rpm
